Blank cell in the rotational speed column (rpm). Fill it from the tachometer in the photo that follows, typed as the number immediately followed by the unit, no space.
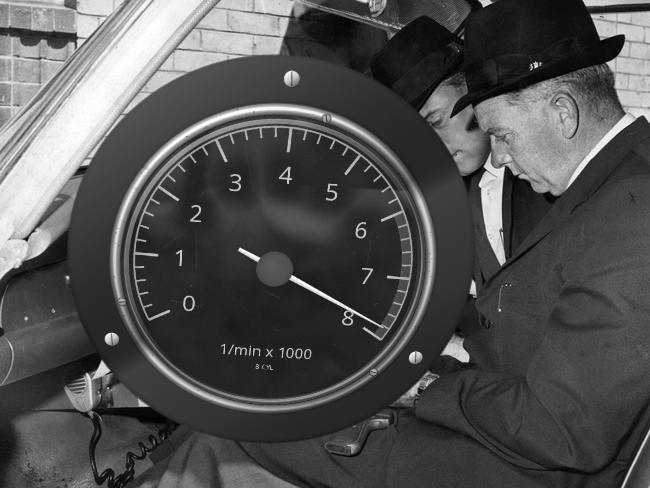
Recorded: 7800rpm
